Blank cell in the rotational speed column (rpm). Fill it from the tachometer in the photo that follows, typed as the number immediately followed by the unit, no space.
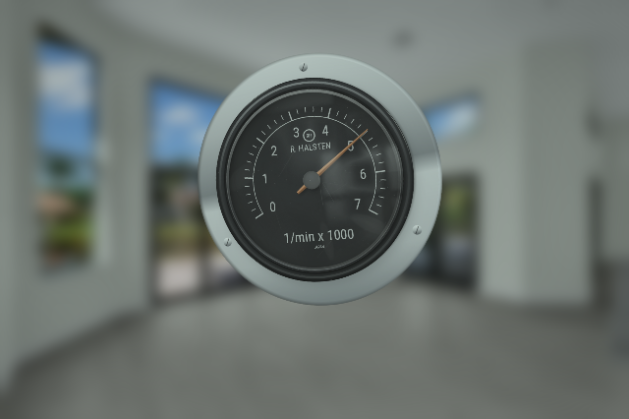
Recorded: 5000rpm
